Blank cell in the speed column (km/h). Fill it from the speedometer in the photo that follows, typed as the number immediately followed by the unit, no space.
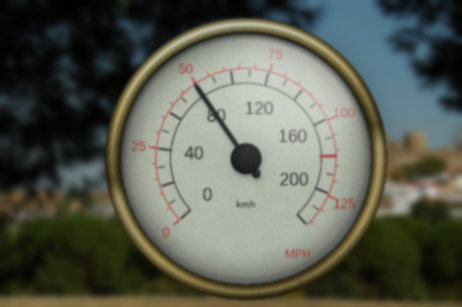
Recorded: 80km/h
